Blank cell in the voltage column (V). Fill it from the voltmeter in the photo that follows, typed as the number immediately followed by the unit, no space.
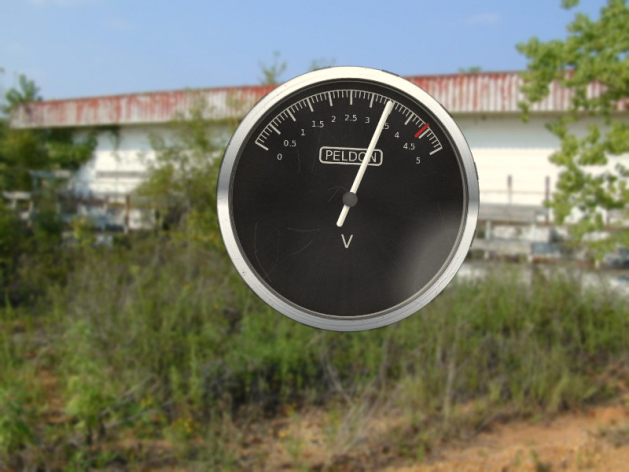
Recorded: 3.4V
